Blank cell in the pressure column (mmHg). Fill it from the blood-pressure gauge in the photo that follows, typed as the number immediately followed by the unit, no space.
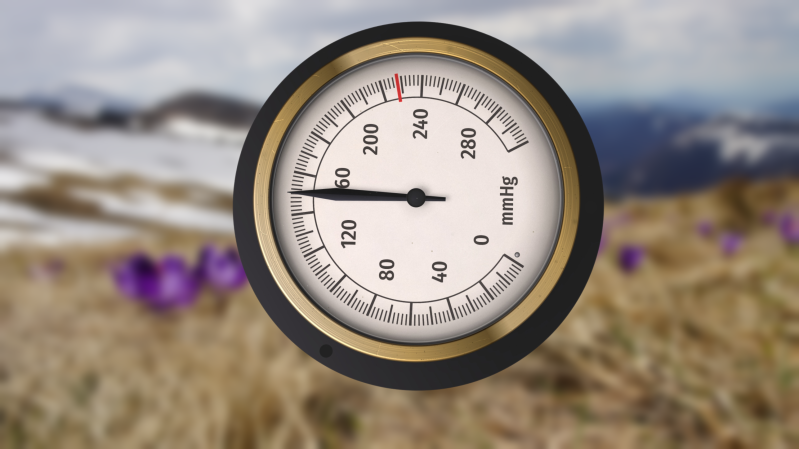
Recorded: 150mmHg
